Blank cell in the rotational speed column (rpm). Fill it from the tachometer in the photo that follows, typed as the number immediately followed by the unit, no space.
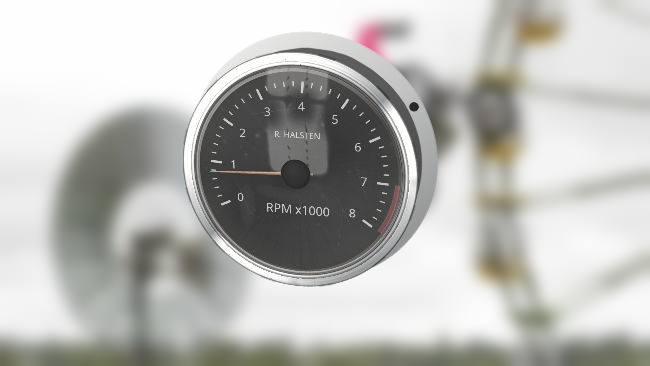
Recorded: 800rpm
